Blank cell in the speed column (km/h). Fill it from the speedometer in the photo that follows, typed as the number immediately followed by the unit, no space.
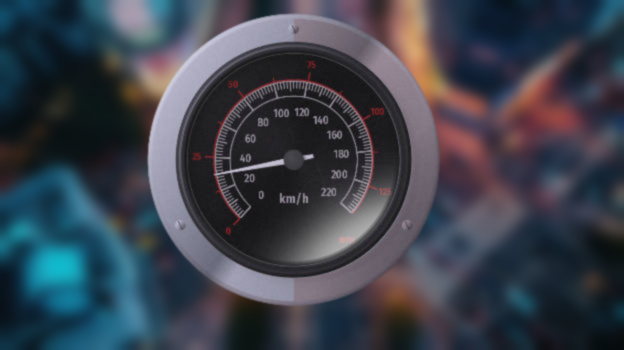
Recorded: 30km/h
